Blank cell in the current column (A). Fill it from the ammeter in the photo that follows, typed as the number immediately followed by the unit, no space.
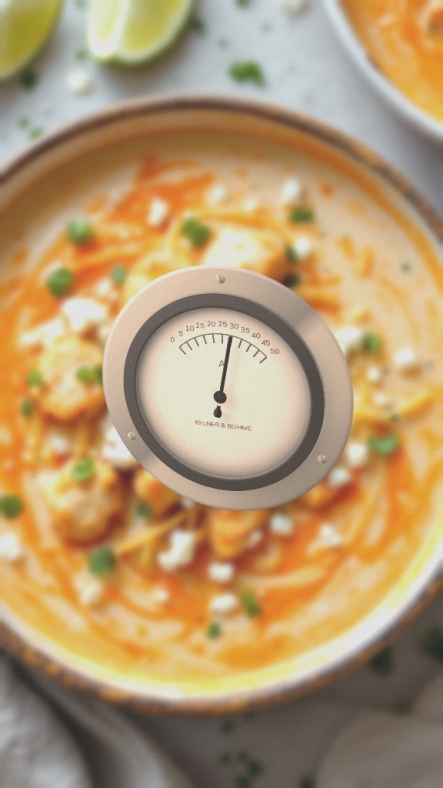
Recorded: 30A
